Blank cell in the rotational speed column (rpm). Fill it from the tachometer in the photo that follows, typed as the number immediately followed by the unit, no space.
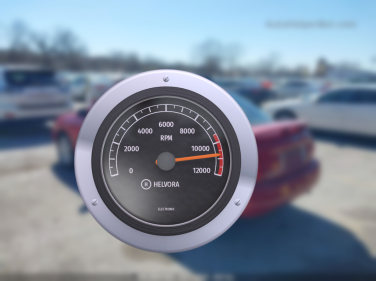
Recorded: 10750rpm
